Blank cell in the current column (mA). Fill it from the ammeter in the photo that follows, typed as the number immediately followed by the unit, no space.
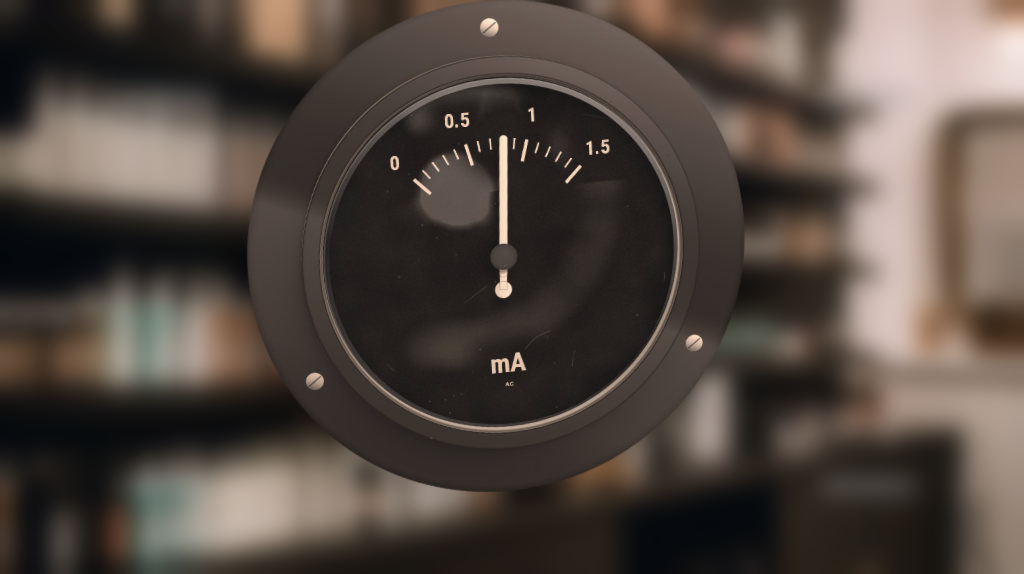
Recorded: 0.8mA
